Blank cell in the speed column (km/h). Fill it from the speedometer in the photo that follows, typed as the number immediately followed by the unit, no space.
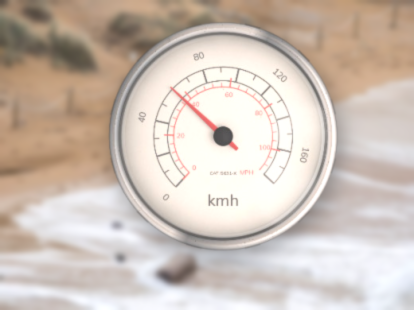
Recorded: 60km/h
